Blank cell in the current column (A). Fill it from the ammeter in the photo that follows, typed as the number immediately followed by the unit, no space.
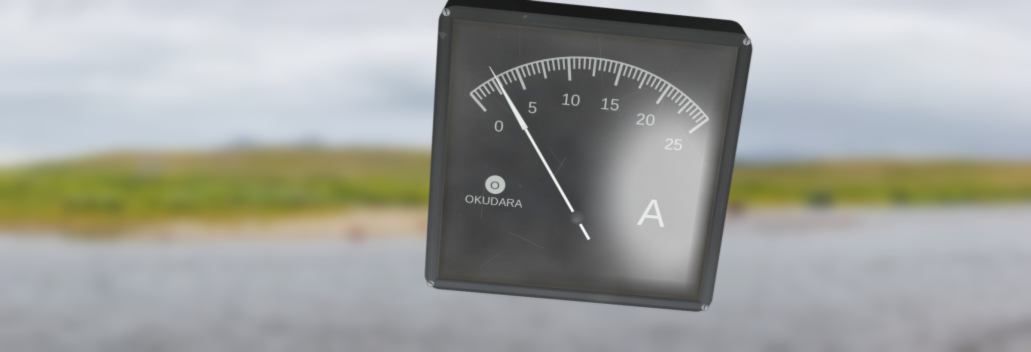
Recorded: 3A
